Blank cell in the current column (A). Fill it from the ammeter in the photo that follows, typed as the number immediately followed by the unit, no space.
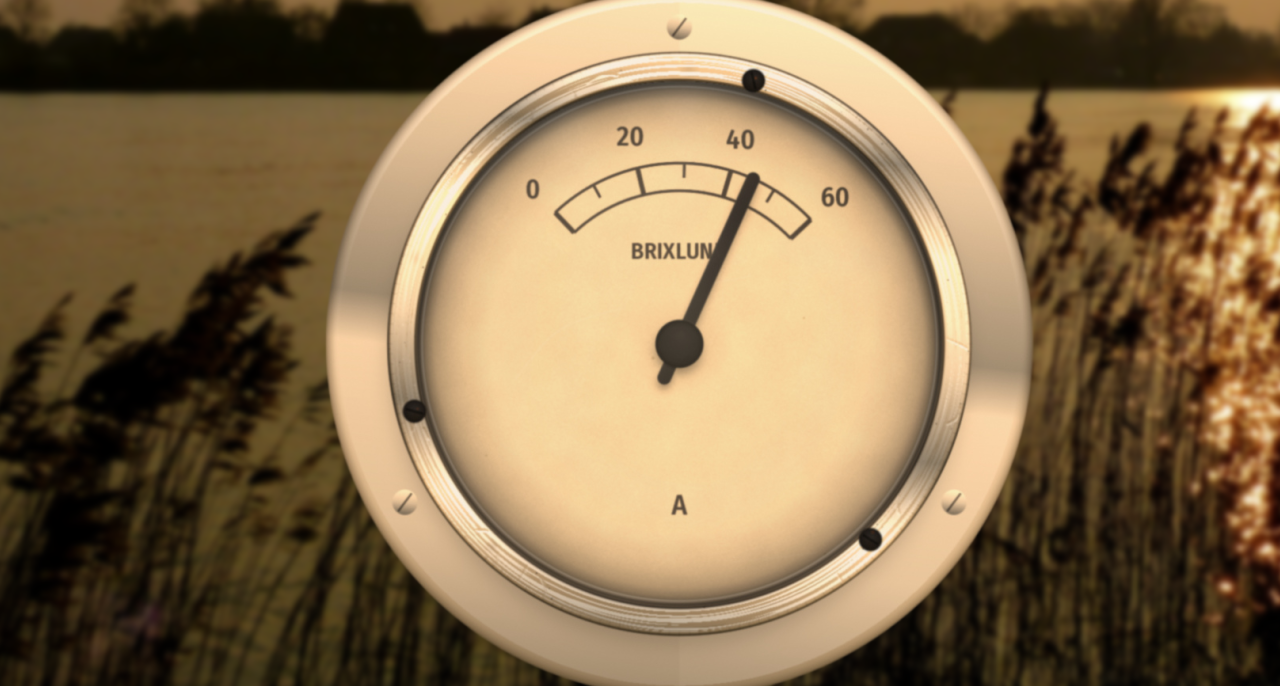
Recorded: 45A
